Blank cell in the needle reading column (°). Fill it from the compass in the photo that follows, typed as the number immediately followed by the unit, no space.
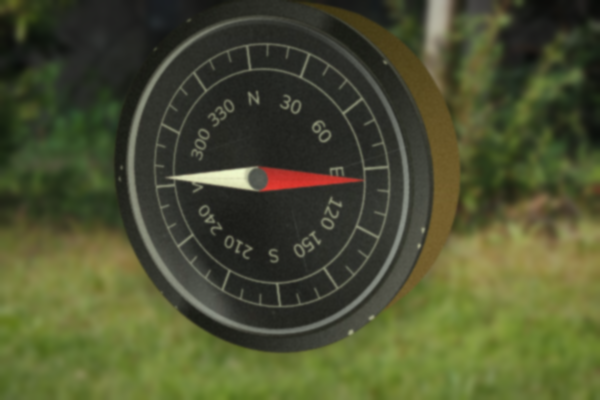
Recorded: 95°
